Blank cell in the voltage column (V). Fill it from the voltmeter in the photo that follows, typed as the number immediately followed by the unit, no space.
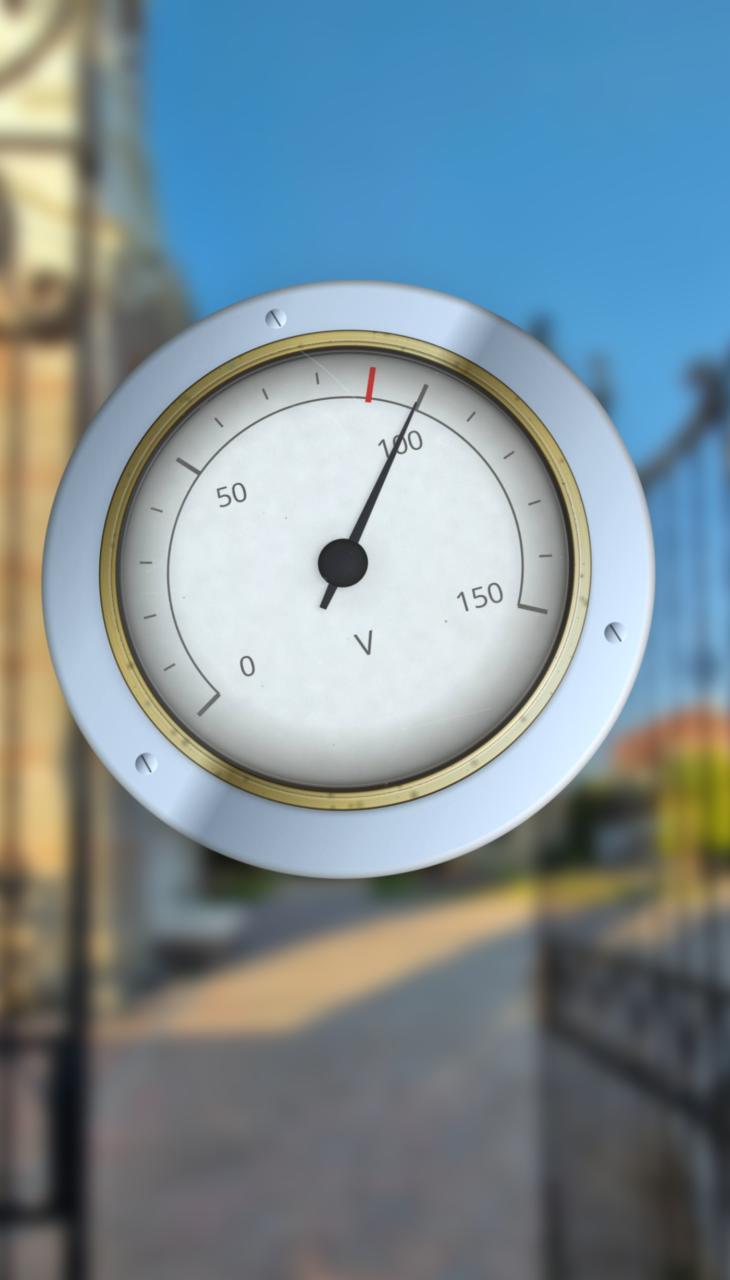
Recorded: 100V
